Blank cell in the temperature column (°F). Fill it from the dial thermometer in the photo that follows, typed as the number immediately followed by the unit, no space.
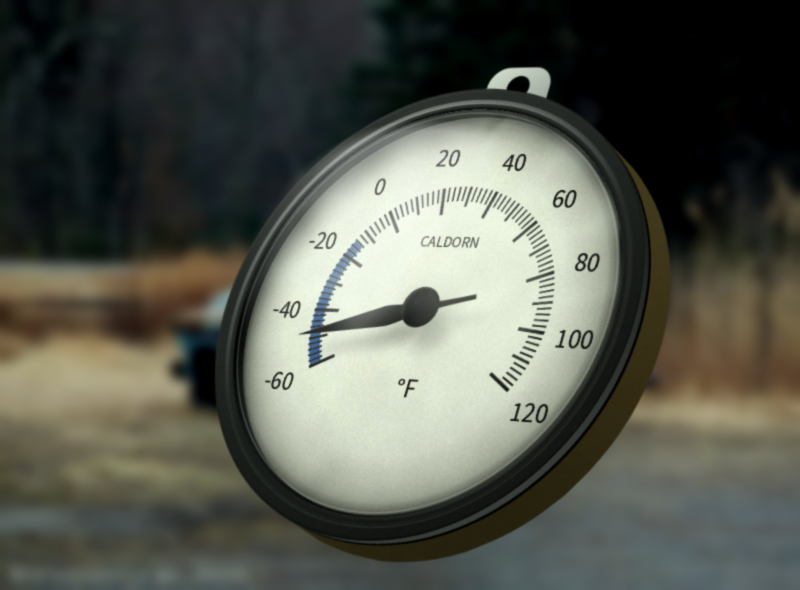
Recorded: -50°F
